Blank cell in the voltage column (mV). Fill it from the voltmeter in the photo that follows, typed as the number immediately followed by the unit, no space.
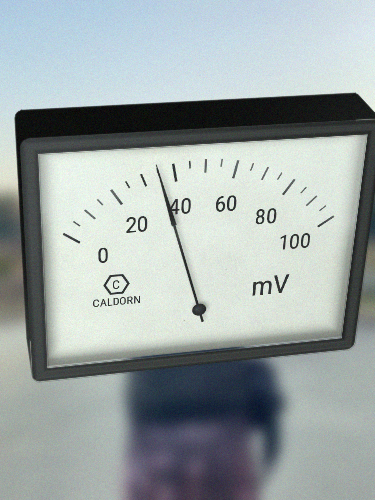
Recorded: 35mV
